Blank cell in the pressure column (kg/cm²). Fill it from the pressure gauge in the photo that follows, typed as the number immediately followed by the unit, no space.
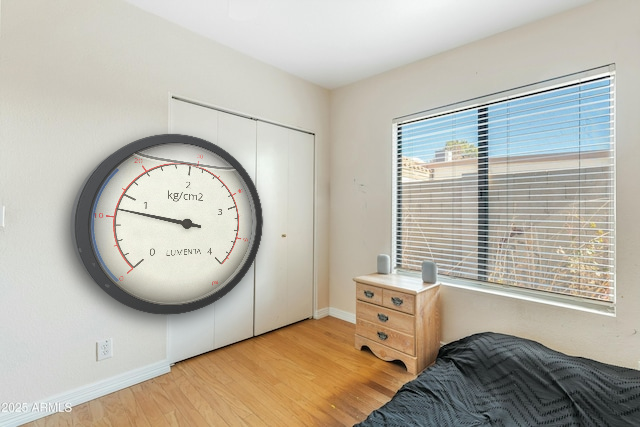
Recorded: 0.8kg/cm²
